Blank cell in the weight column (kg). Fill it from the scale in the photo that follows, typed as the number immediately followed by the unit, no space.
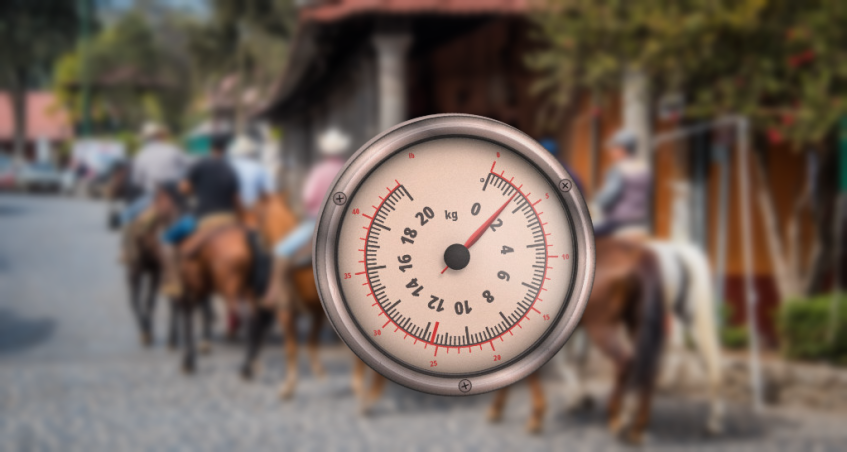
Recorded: 1.4kg
